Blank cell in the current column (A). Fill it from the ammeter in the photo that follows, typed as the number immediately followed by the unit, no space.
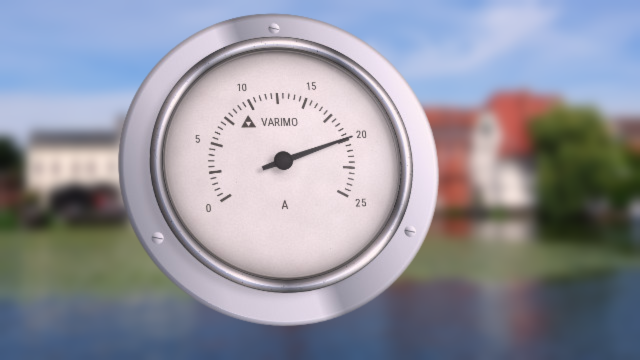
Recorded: 20A
